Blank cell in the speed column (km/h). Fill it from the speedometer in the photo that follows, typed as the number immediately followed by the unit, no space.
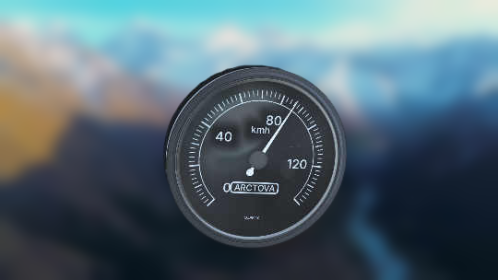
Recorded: 86km/h
